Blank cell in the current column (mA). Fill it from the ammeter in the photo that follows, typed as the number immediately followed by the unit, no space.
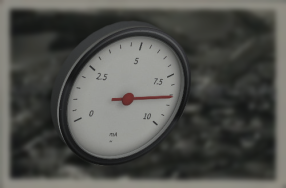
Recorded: 8.5mA
